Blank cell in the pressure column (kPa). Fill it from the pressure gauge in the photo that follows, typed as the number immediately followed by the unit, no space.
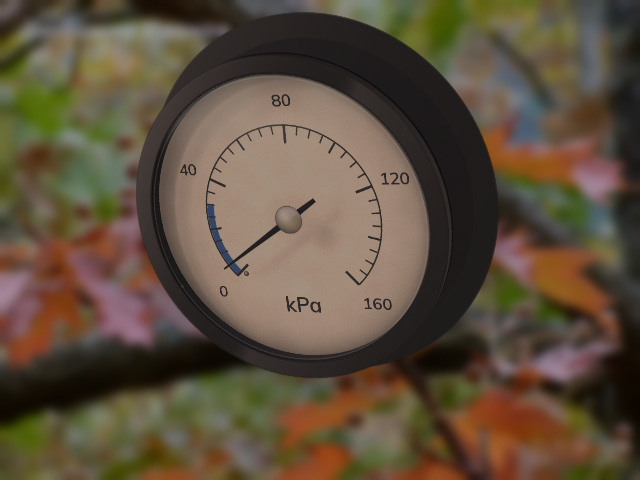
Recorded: 5kPa
